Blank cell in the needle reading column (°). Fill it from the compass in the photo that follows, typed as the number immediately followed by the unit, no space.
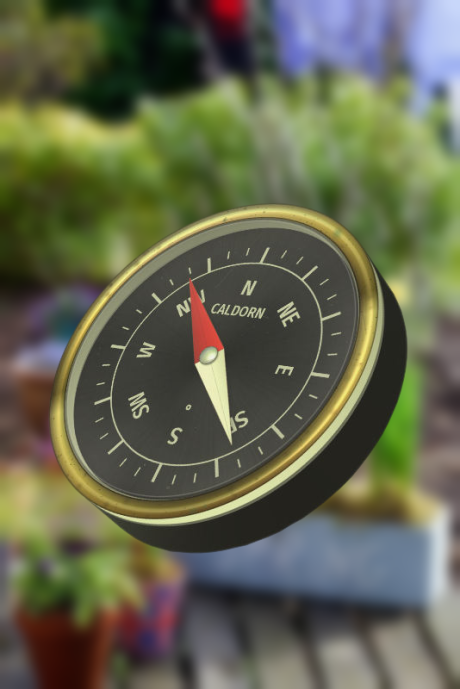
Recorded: 320°
